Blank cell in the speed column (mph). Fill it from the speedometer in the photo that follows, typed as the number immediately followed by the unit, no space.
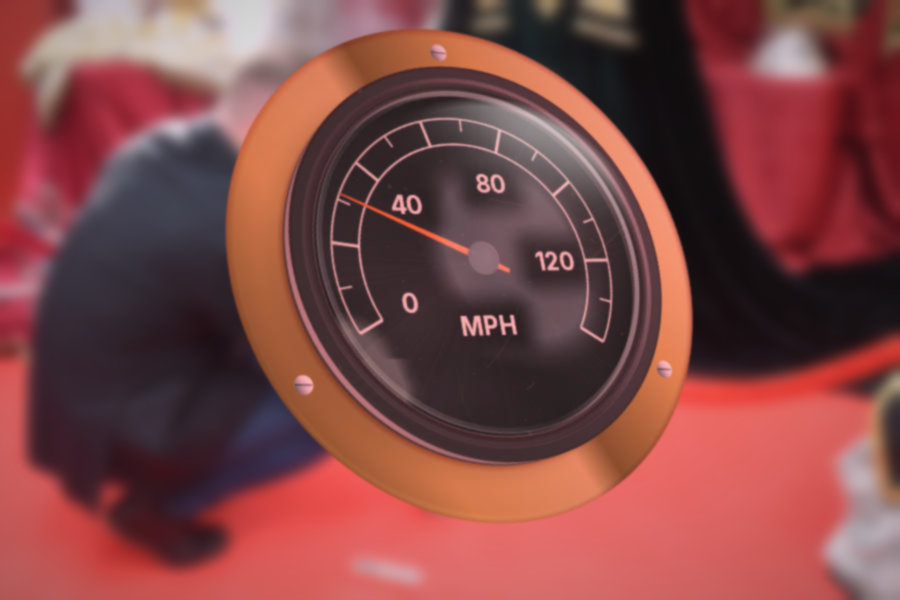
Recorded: 30mph
